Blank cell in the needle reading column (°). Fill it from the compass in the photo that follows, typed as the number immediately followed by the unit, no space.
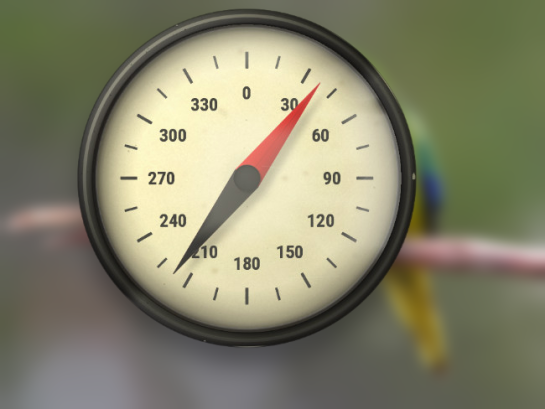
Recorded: 37.5°
